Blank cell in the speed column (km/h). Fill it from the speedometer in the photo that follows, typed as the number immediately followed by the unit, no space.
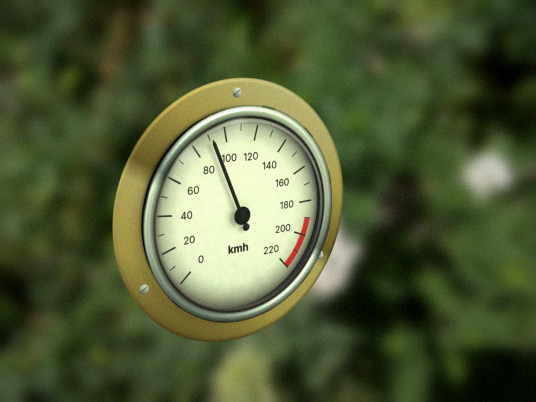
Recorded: 90km/h
